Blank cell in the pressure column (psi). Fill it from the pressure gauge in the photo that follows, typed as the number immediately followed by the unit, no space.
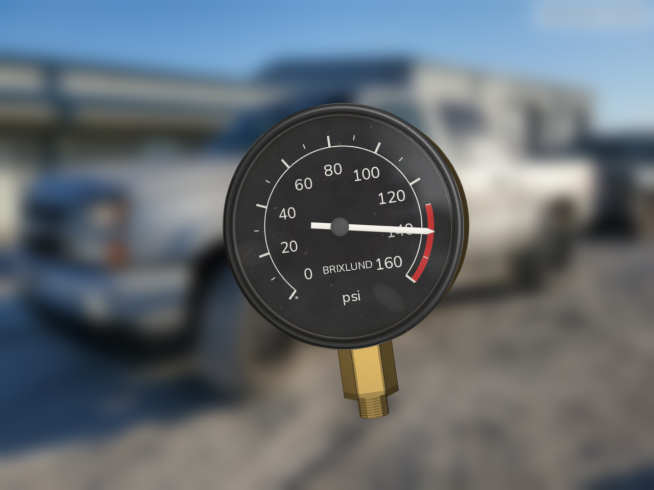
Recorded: 140psi
